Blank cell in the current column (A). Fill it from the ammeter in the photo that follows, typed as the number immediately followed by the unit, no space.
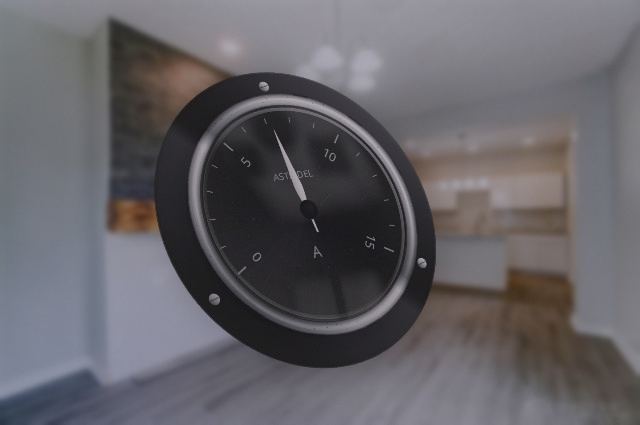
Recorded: 7A
